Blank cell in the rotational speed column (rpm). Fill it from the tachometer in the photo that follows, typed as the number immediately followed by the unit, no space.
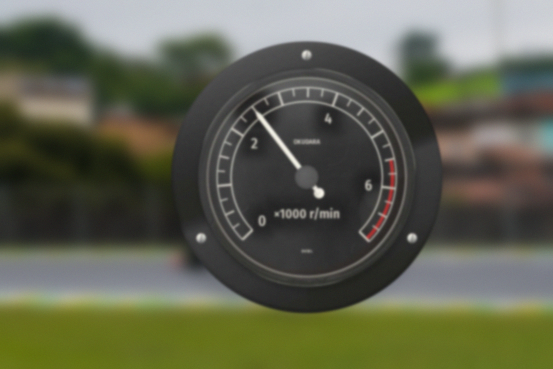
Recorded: 2500rpm
